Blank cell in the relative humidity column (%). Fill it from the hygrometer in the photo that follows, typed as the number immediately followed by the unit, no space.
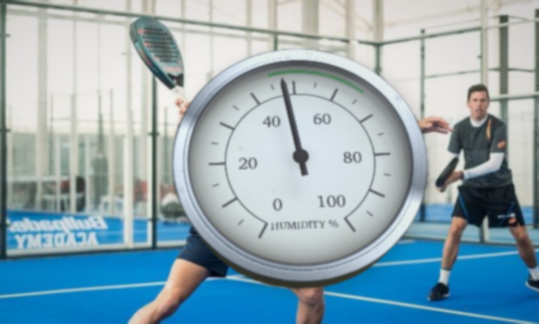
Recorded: 47.5%
